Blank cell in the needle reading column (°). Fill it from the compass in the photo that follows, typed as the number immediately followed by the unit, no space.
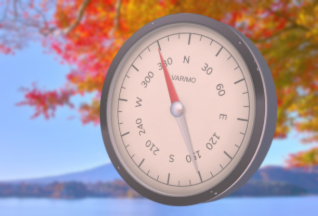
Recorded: 330°
